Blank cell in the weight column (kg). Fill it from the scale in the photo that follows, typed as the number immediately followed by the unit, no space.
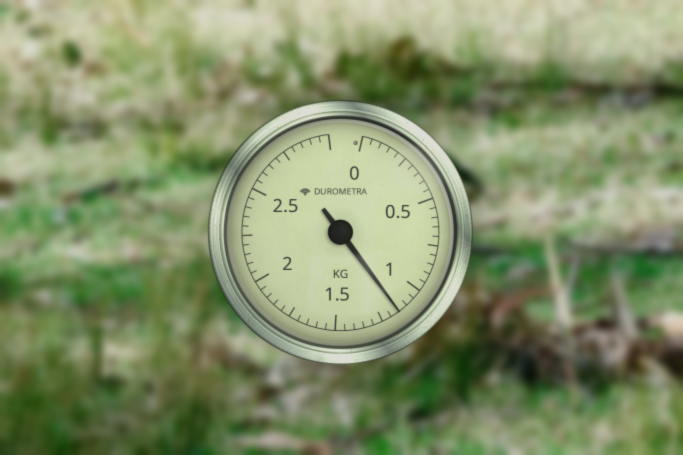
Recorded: 1.15kg
